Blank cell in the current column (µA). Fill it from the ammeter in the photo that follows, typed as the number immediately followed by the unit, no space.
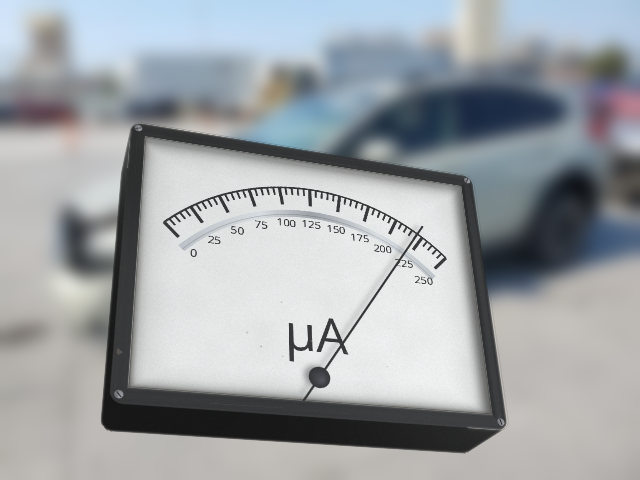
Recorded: 220µA
